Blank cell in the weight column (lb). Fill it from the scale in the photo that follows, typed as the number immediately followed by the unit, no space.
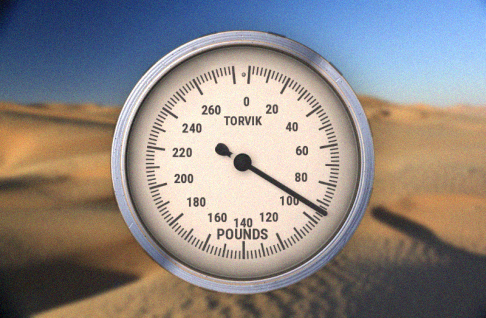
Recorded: 94lb
